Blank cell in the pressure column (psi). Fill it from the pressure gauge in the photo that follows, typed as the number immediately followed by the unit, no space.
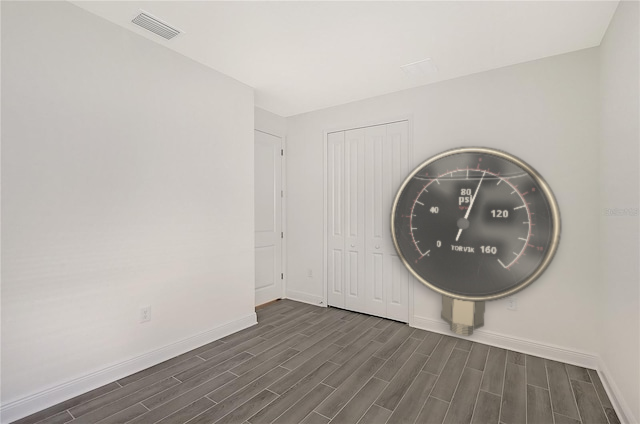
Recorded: 90psi
